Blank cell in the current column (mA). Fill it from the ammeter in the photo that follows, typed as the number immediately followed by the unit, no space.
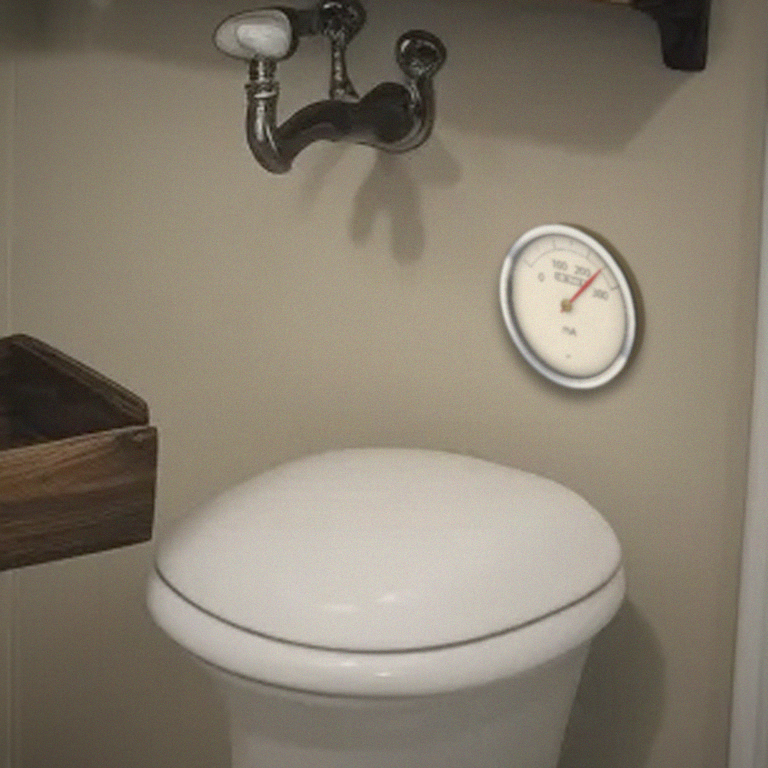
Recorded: 250mA
